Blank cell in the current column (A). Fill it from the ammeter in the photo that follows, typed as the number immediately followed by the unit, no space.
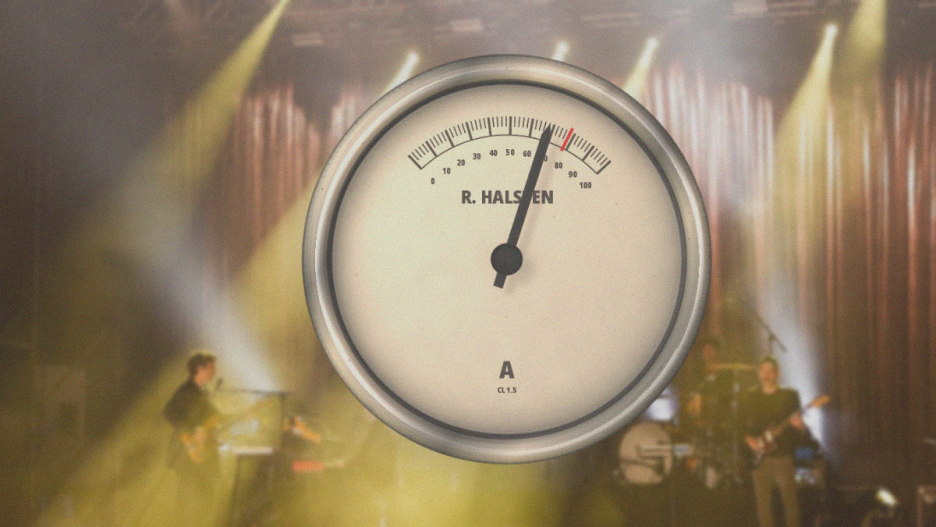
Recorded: 68A
